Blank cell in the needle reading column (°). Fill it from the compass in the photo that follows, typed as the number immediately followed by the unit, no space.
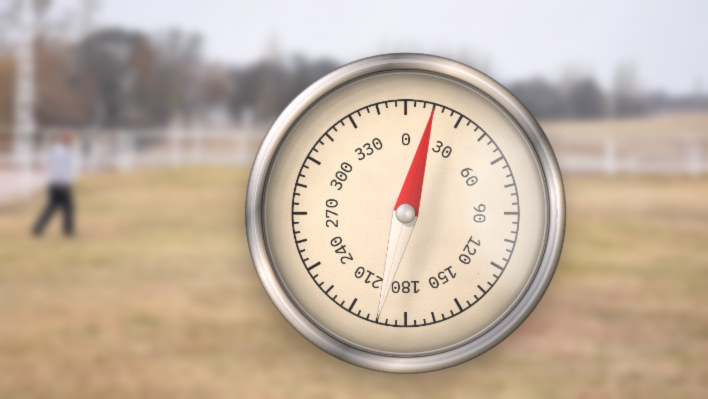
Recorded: 15°
